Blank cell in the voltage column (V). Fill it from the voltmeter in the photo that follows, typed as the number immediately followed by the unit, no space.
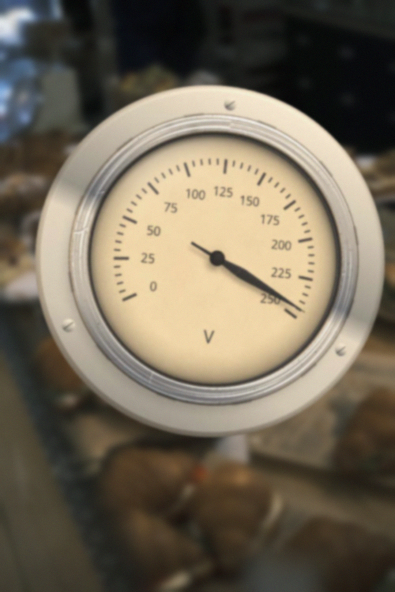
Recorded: 245V
